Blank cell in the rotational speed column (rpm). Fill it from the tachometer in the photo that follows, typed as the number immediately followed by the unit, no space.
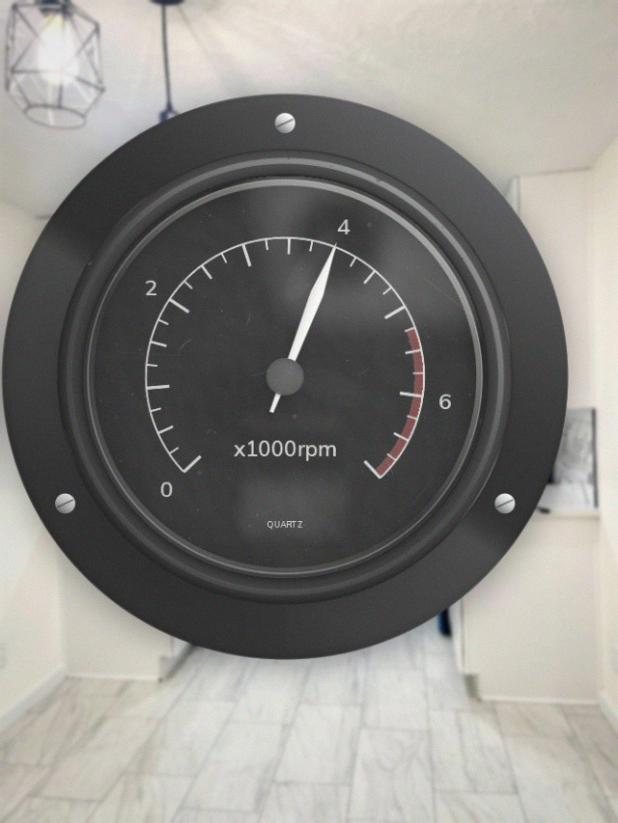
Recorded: 4000rpm
